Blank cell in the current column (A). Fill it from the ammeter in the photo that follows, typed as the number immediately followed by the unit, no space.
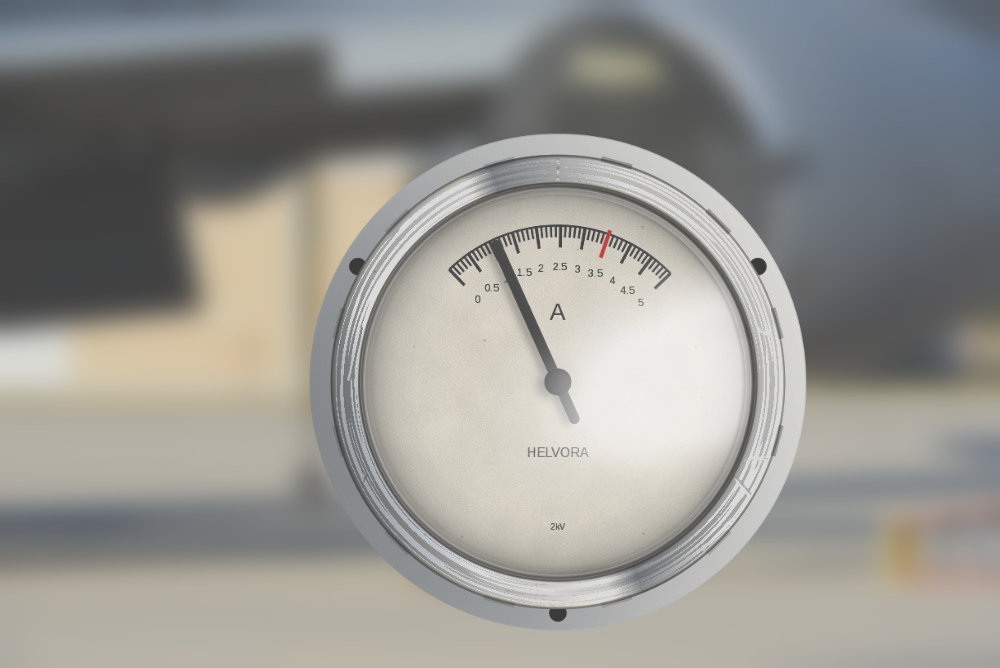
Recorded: 1.1A
